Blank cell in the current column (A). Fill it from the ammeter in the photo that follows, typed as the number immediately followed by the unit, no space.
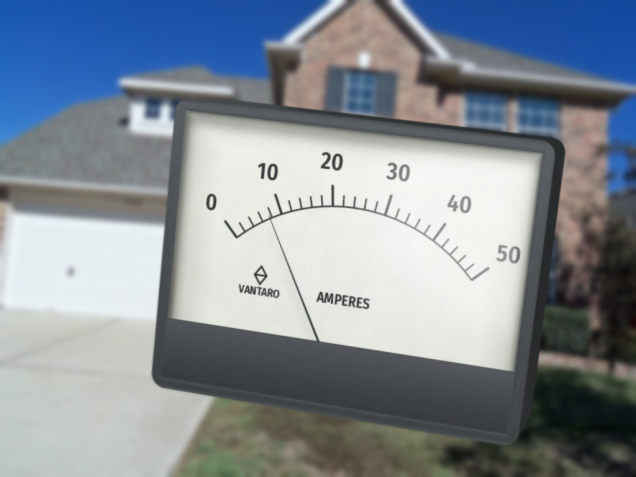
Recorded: 8A
